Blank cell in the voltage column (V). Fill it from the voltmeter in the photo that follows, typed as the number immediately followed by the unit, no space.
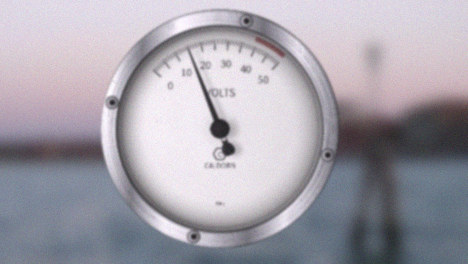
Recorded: 15V
